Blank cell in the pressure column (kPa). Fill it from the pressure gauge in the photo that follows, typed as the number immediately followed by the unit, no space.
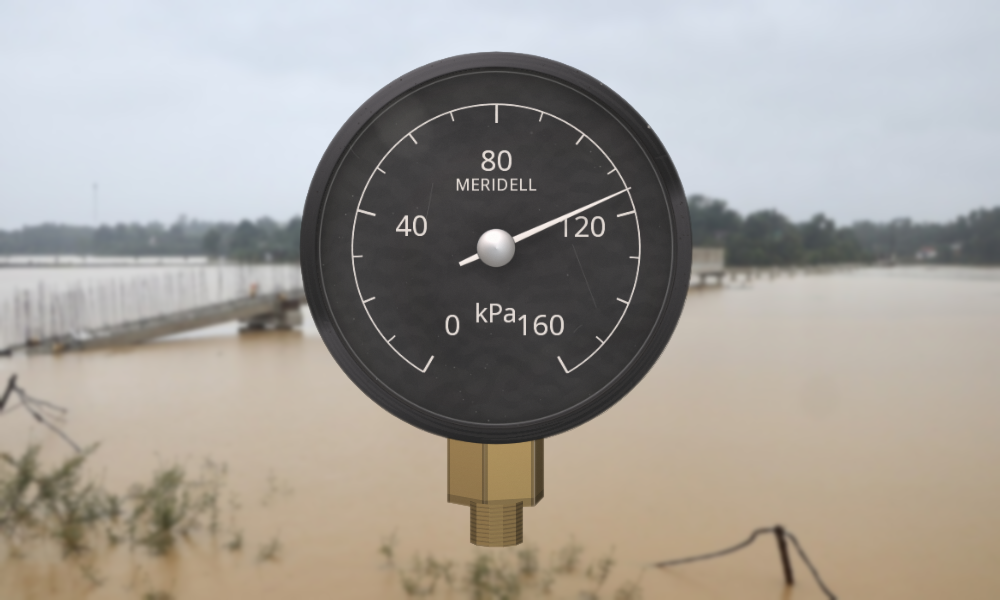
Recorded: 115kPa
